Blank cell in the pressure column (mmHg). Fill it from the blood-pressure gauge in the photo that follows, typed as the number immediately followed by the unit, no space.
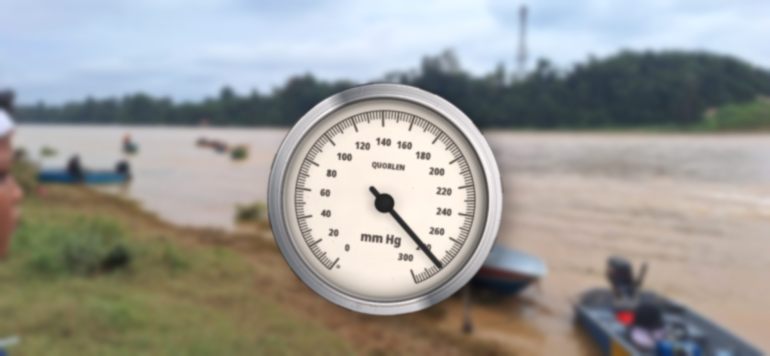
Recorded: 280mmHg
